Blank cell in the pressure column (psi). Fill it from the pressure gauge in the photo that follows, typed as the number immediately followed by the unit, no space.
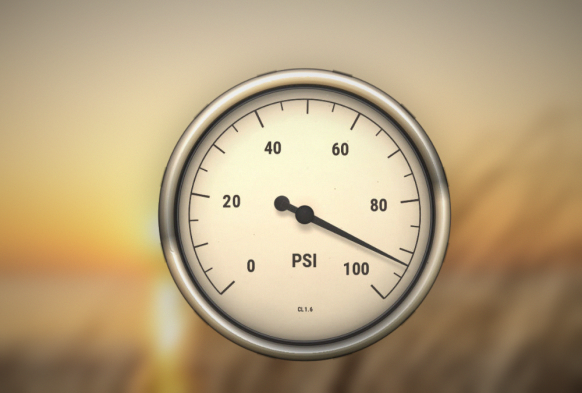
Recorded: 92.5psi
